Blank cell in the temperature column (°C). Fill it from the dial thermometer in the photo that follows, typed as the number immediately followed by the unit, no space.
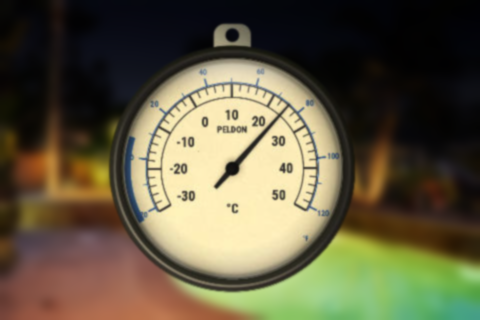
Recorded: 24°C
